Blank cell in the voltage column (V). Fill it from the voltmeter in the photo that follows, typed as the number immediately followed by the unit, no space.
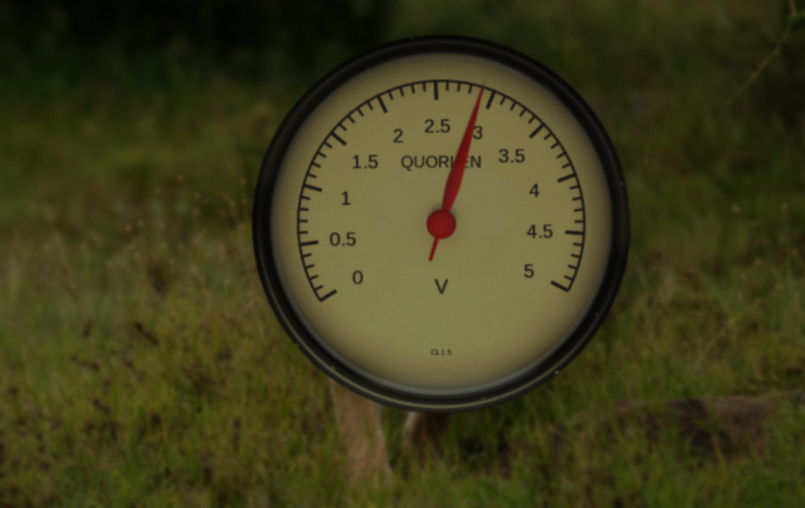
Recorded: 2.9V
